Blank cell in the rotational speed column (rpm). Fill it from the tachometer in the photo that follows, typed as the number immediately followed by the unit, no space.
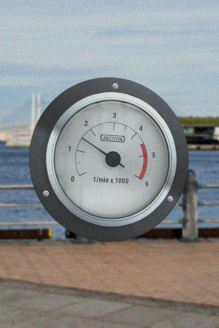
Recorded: 1500rpm
